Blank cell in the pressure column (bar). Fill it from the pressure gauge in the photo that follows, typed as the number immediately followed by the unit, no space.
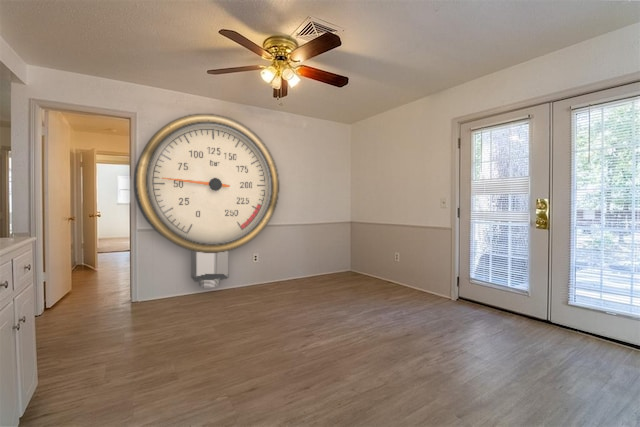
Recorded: 55bar
